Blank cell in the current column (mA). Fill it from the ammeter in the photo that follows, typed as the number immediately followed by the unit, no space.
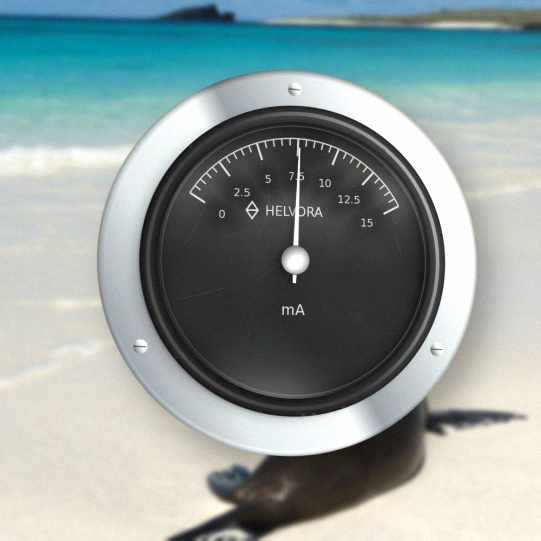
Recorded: 7.5mA
